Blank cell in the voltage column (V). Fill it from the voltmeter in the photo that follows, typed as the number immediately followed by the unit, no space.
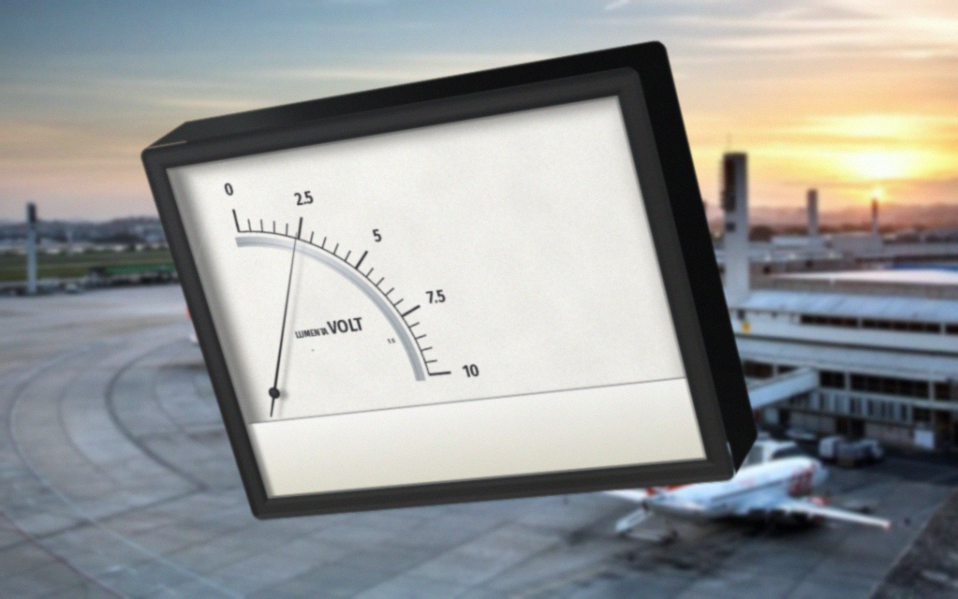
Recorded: 2.5V
